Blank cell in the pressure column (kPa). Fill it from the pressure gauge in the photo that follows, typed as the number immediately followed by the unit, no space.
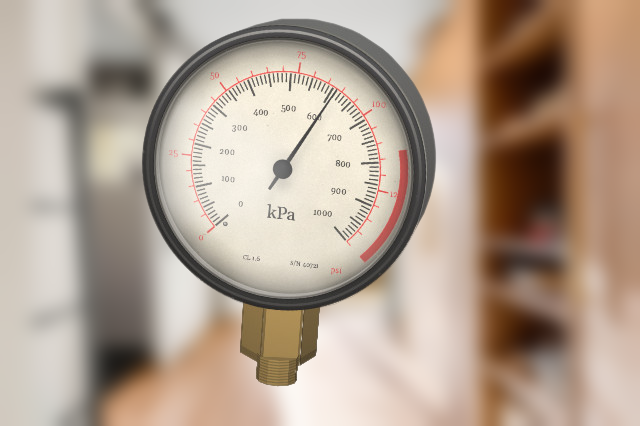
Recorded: 610kPa
